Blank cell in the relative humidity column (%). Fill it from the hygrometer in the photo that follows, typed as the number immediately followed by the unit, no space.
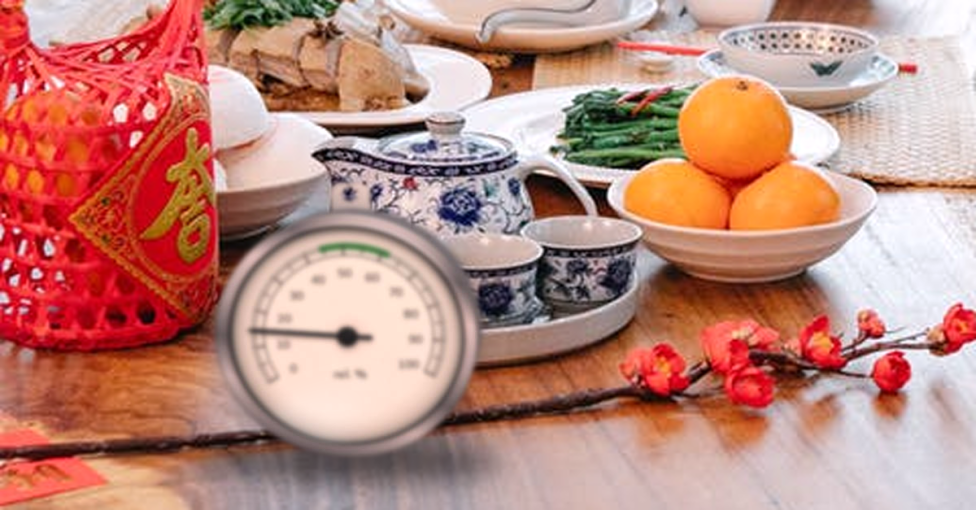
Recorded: 15%
